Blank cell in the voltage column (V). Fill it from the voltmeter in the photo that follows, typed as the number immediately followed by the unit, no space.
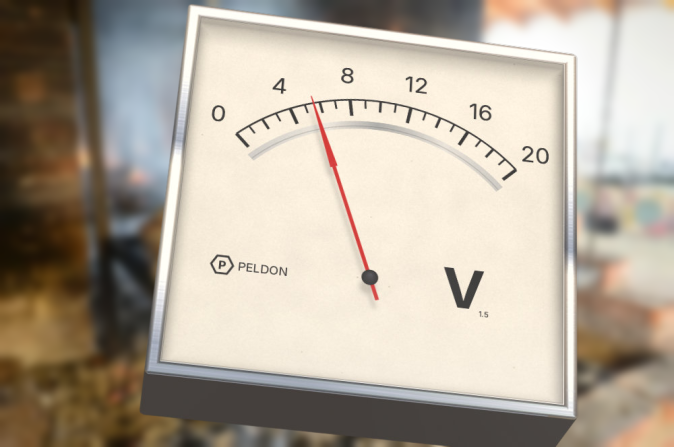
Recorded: 5.5V
